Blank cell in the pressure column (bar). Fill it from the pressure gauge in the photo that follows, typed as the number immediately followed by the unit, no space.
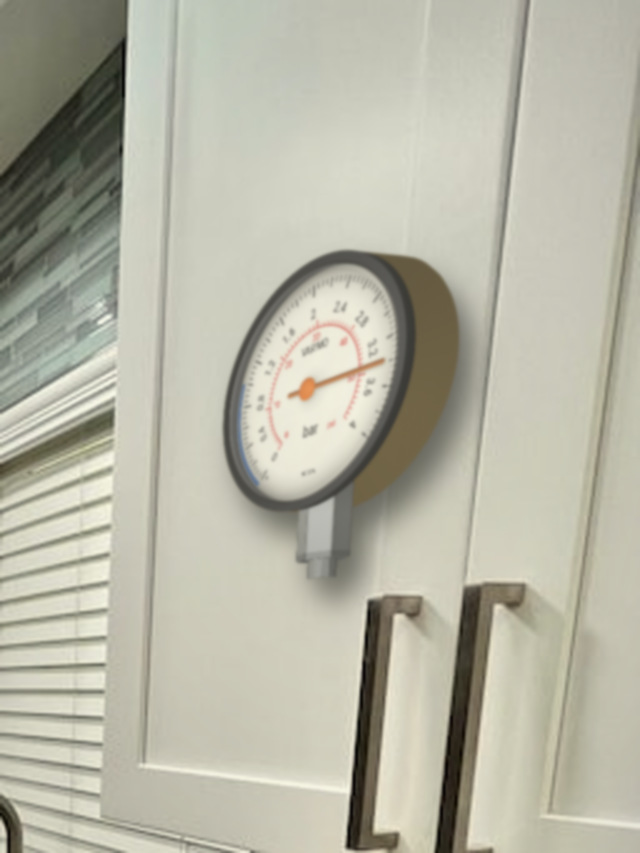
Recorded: 3.4bar
